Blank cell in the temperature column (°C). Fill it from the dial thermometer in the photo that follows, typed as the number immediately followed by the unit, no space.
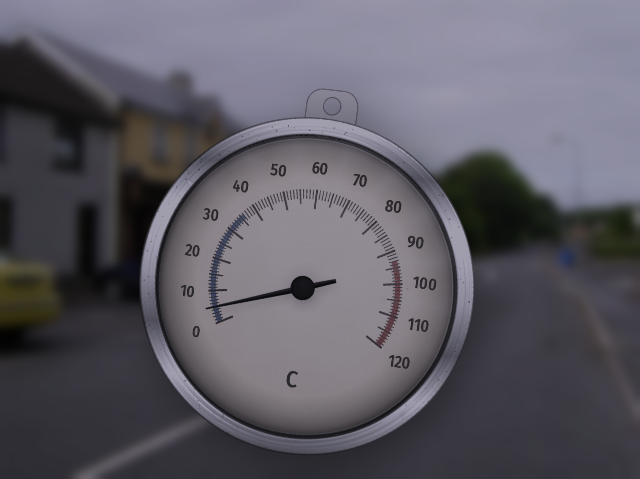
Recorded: 5°C
